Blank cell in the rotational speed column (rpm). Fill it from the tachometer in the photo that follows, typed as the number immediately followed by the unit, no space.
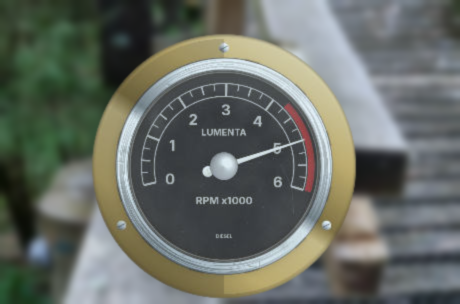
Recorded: 5000rpm
